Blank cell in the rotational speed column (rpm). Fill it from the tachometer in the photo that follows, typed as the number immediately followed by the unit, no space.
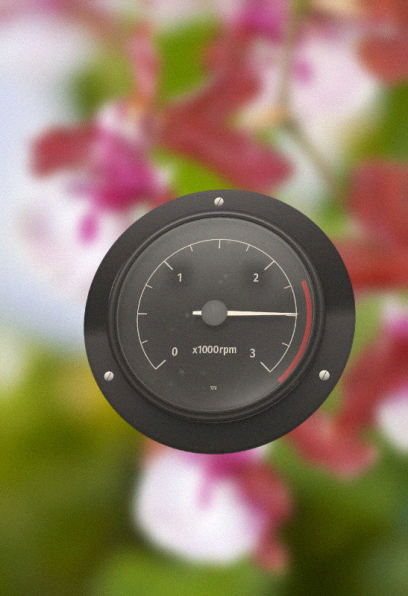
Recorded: 2500rpm
